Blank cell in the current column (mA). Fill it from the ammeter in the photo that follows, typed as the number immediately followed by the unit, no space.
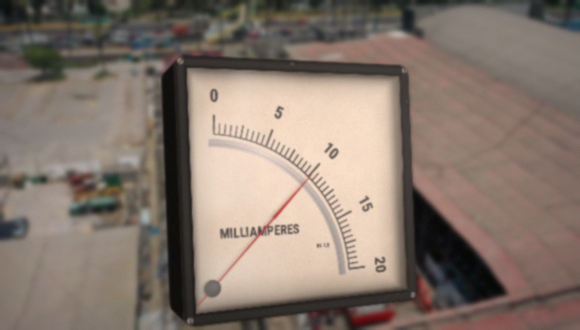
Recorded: 10mA
